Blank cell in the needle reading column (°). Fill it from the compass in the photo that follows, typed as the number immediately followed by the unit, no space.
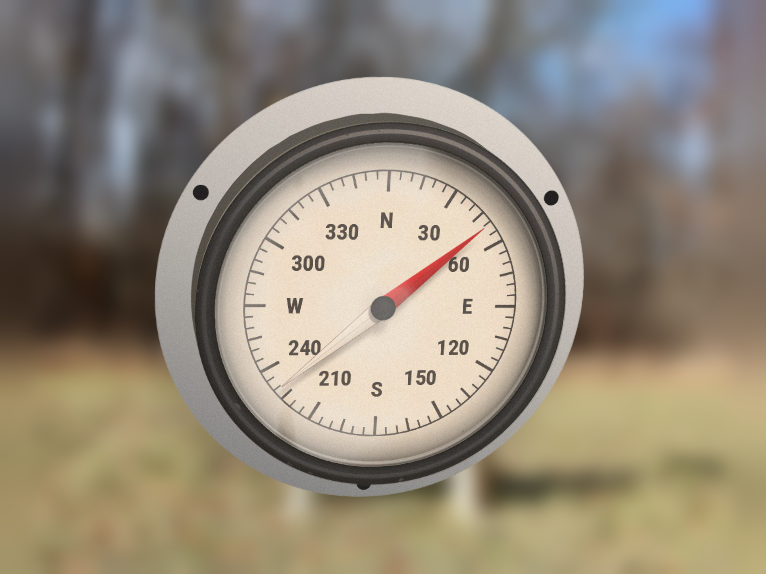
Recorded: 50°
